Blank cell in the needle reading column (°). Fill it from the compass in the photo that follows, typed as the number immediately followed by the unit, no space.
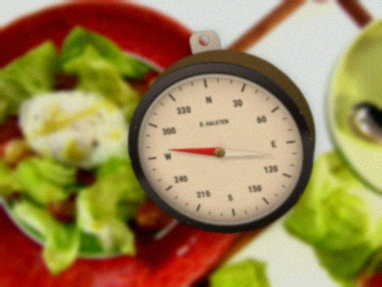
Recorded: 280°
